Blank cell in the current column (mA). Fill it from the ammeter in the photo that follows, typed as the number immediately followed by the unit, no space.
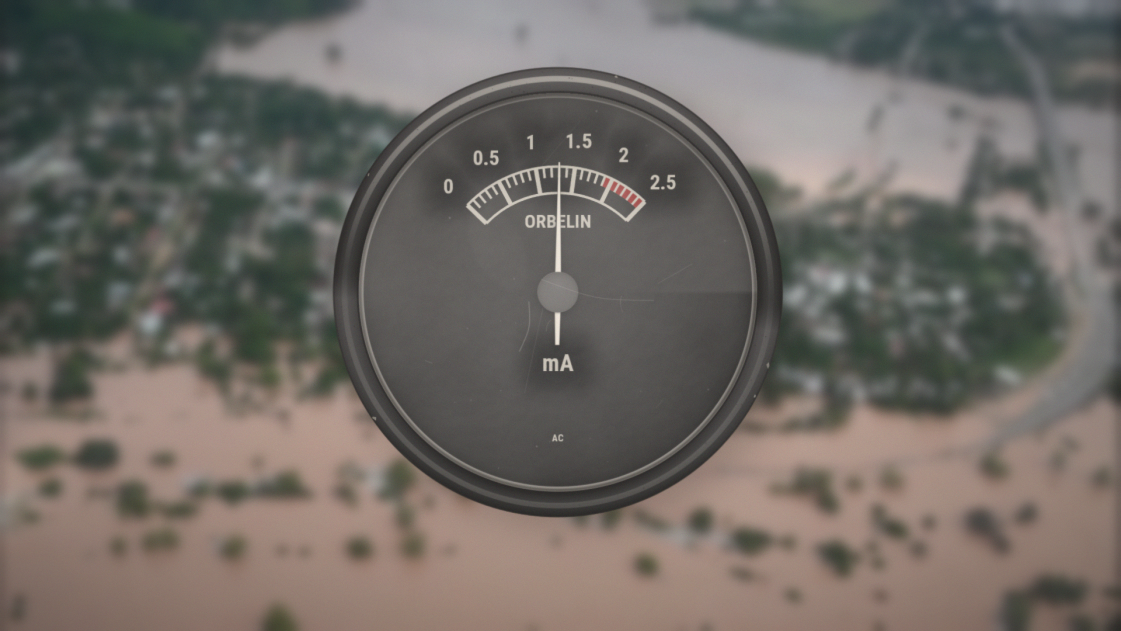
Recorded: 1.3mA
